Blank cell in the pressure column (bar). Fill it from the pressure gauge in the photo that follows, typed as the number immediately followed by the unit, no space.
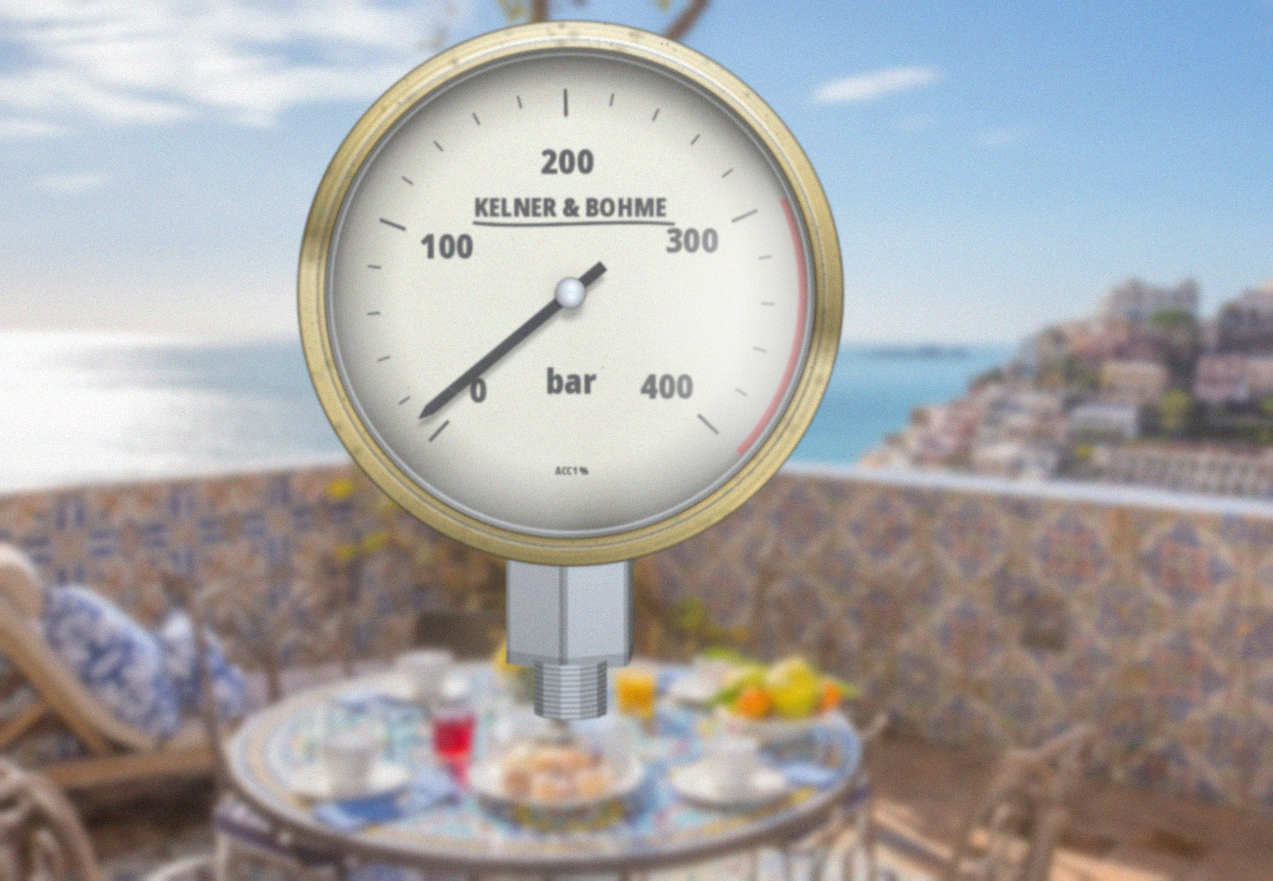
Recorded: 10bar
